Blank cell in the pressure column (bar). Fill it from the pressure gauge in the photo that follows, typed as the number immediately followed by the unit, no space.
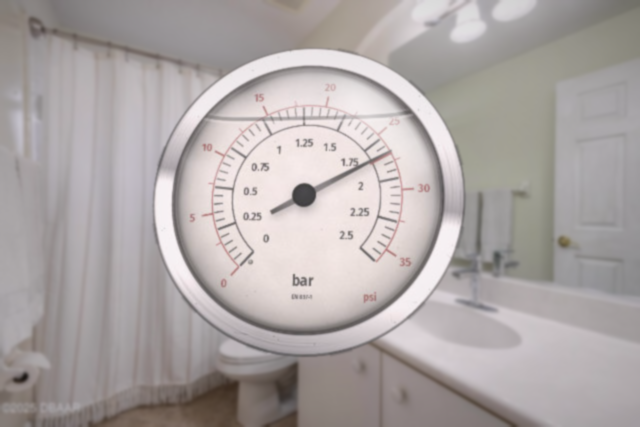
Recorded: 1.85bar
